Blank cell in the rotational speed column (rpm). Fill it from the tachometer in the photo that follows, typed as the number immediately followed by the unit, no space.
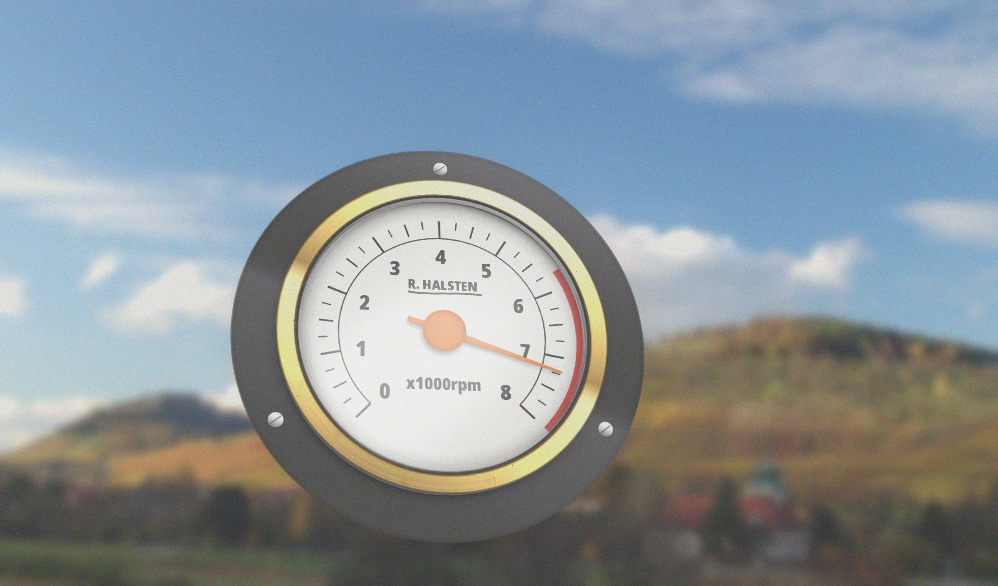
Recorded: 7250rpm
